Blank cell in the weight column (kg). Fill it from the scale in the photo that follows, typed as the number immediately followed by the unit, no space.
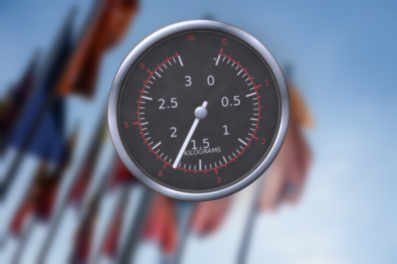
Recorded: 1.75kg
